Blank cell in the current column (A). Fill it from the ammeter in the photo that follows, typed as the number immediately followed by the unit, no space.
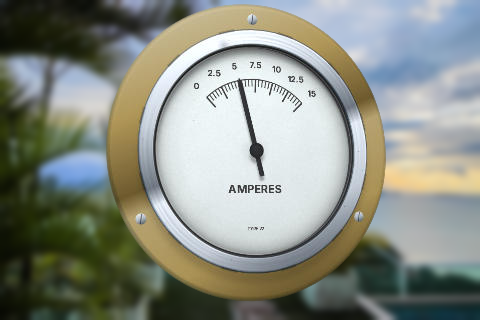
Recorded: 5A
